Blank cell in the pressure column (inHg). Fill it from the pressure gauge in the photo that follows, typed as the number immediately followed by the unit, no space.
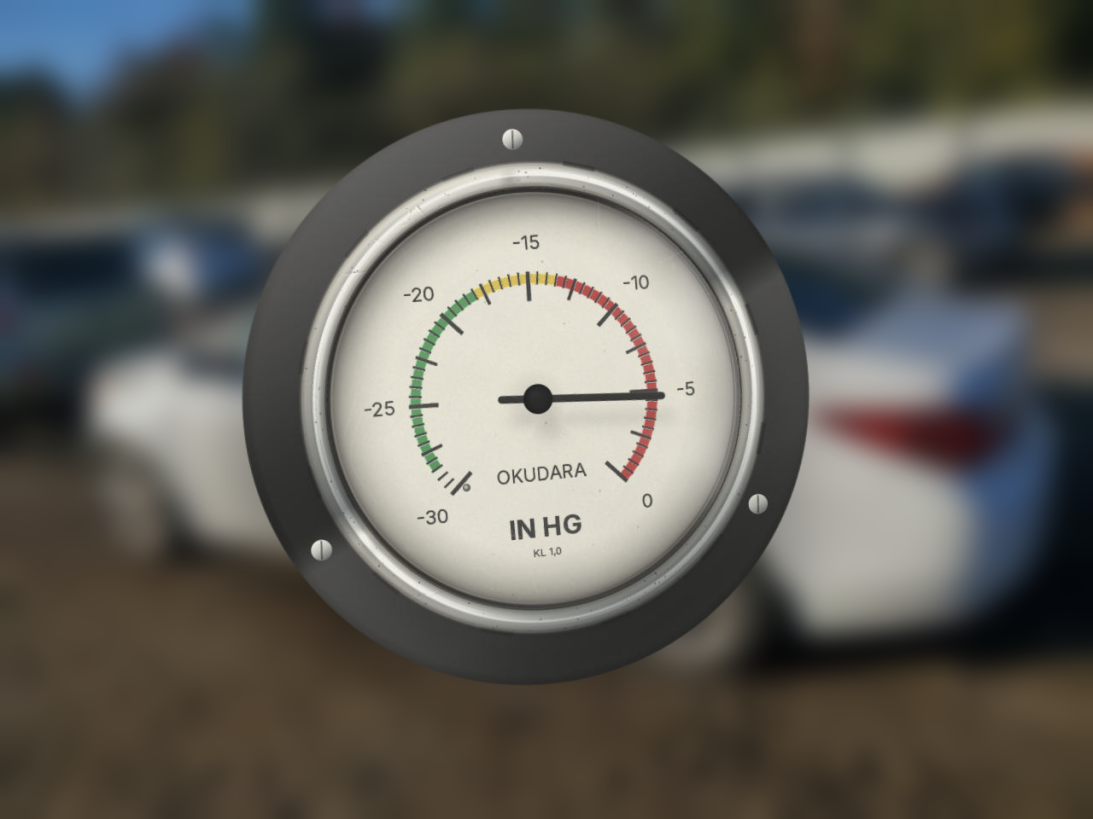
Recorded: -4.75inHg
